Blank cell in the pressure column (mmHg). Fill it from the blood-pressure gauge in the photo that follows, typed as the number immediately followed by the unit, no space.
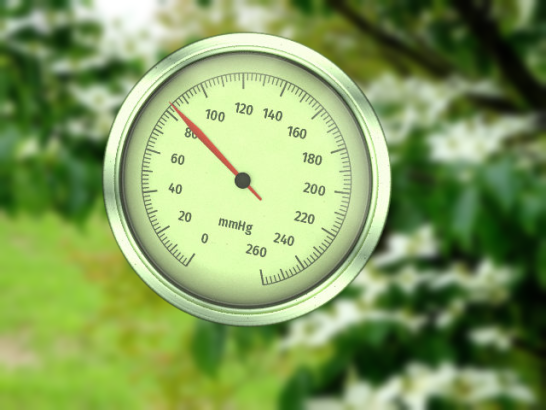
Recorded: 84mmHg
